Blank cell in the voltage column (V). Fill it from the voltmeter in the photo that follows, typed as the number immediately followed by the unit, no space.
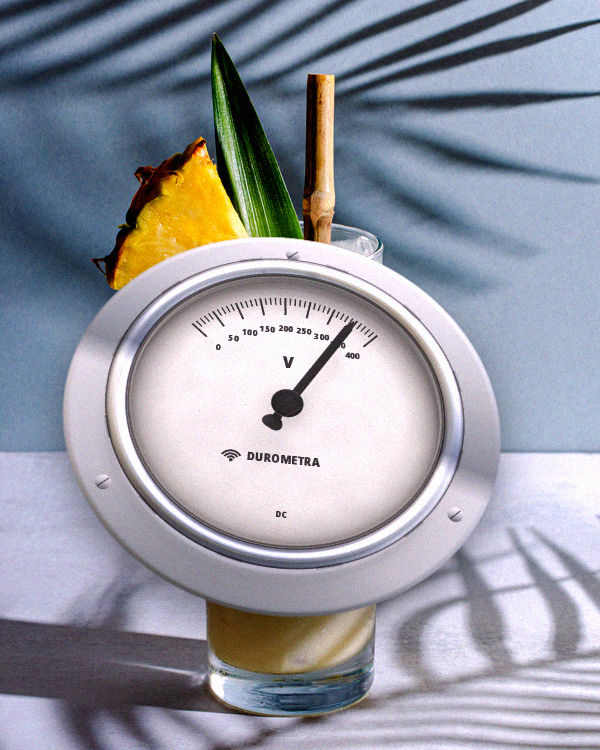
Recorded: 350V
